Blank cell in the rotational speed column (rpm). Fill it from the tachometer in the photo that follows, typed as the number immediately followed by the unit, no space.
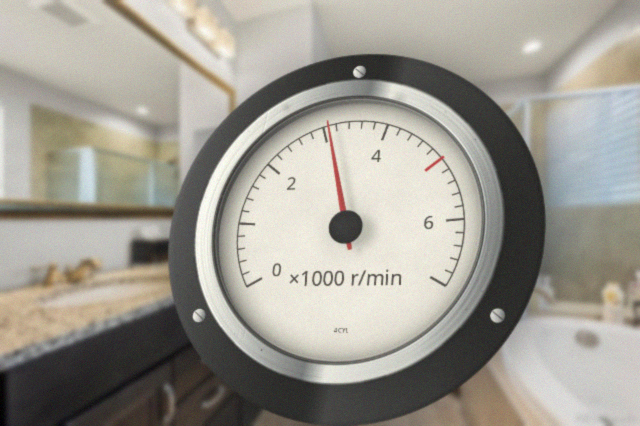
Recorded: 3100rpm
